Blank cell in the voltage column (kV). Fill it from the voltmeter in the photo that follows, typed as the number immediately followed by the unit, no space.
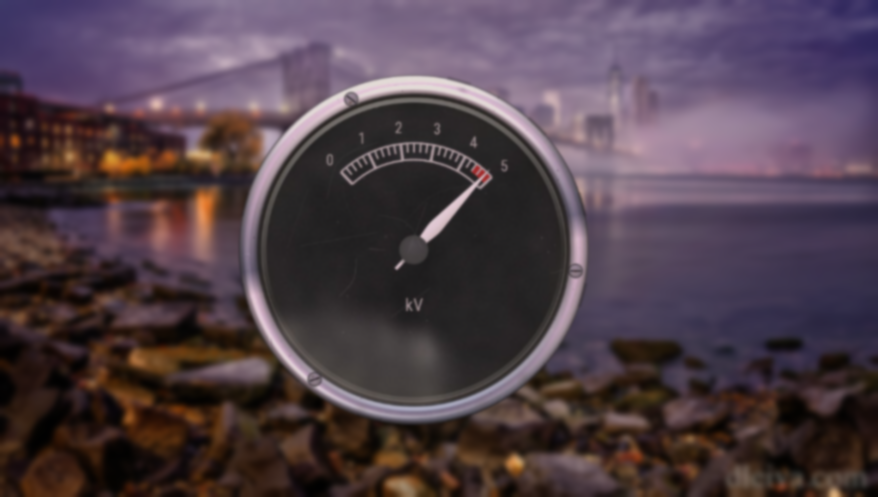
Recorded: 4.8kV
